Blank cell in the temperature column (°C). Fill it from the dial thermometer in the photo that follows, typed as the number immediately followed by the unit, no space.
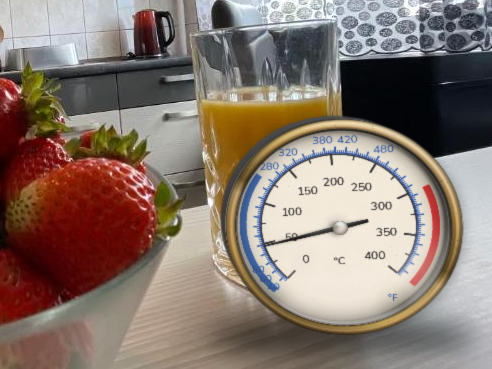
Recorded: 50°C
